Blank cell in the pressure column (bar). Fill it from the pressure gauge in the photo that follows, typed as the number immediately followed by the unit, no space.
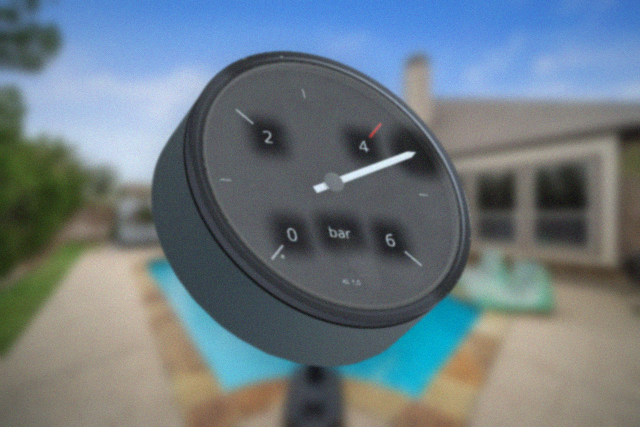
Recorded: 4.5bar
